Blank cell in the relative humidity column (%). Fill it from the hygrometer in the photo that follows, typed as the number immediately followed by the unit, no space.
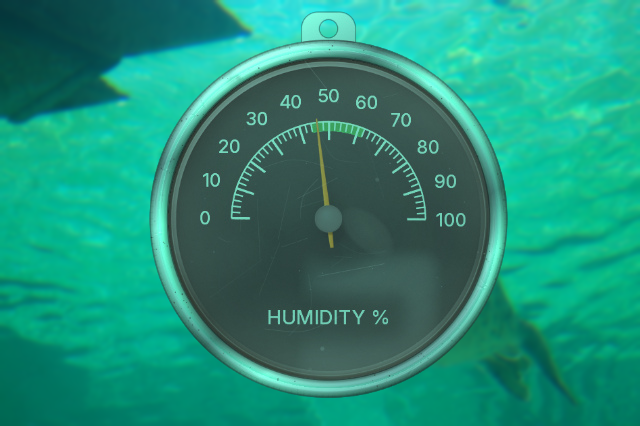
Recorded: 46%
